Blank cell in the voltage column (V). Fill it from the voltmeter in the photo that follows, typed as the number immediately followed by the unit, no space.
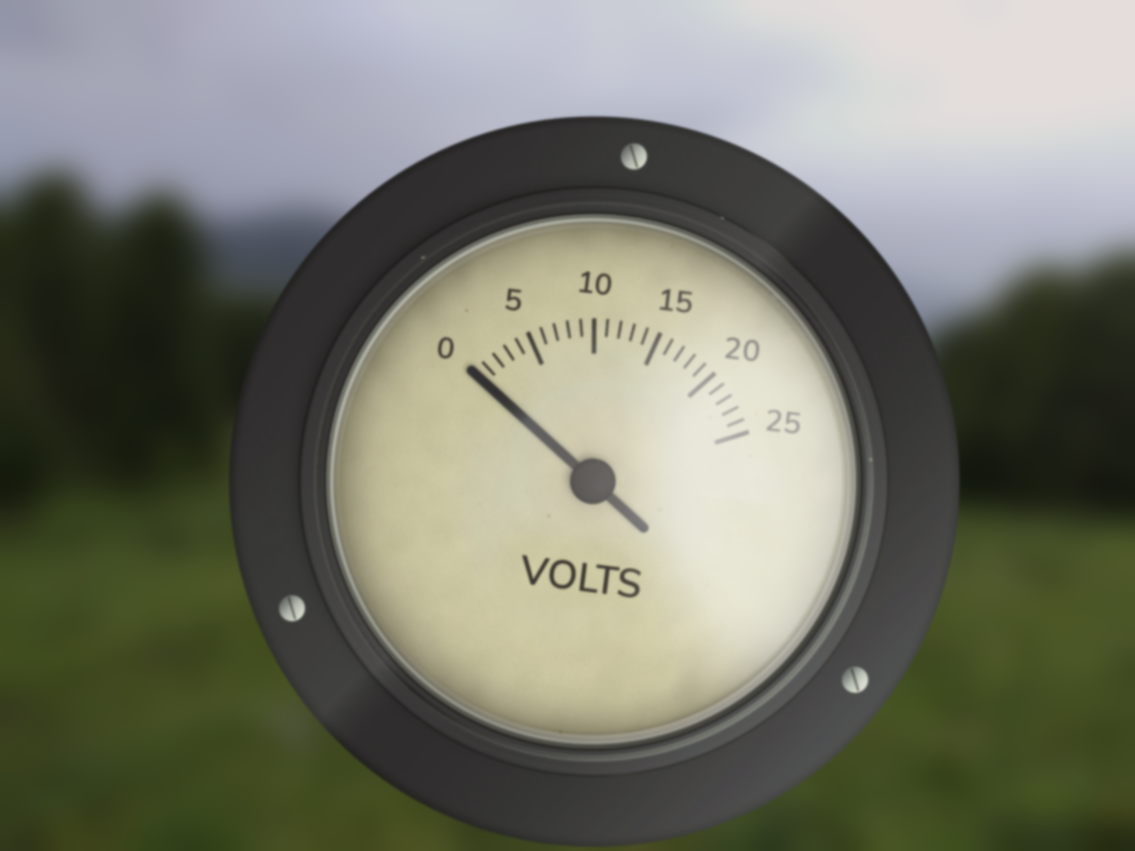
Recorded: 0V
